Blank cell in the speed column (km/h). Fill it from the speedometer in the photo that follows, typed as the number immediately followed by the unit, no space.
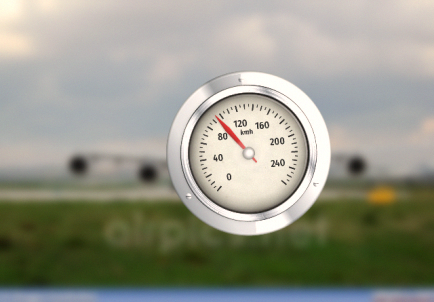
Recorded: 95km/h
